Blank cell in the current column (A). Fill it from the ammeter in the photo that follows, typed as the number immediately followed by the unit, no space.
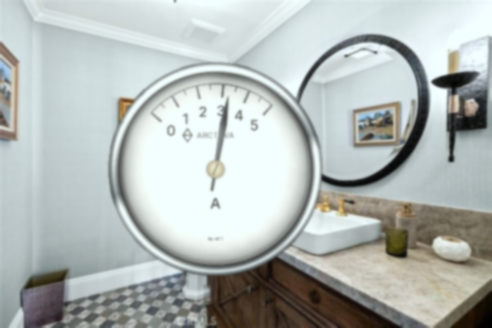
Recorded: 3.25A
